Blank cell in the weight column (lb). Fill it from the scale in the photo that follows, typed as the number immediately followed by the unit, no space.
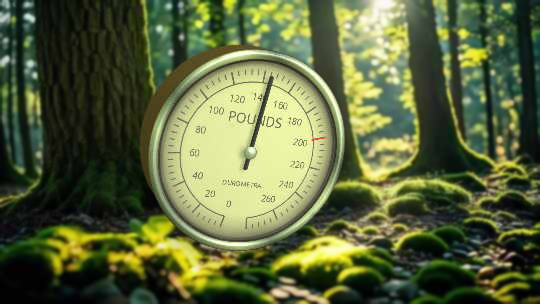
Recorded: 144lb
